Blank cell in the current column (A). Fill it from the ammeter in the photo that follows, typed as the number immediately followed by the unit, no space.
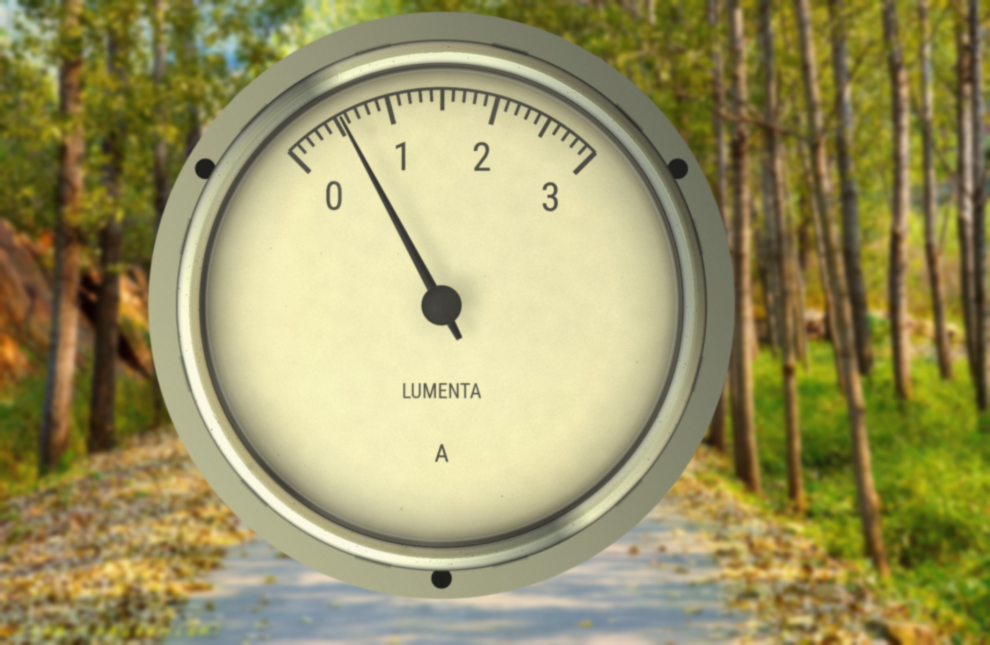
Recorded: 0.55A
